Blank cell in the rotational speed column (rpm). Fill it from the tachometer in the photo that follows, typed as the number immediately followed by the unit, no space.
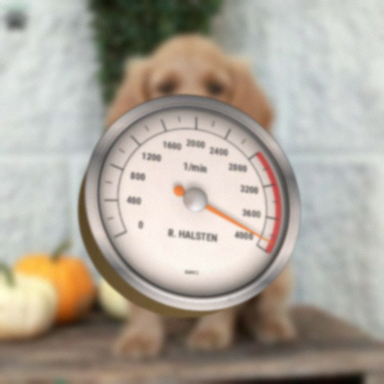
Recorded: 3900rpm
